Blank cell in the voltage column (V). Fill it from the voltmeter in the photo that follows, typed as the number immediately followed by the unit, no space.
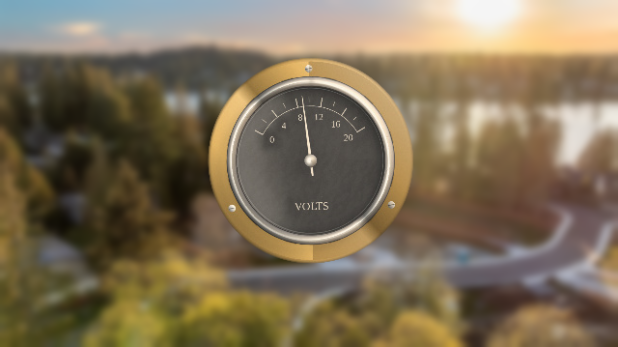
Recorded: 9V
